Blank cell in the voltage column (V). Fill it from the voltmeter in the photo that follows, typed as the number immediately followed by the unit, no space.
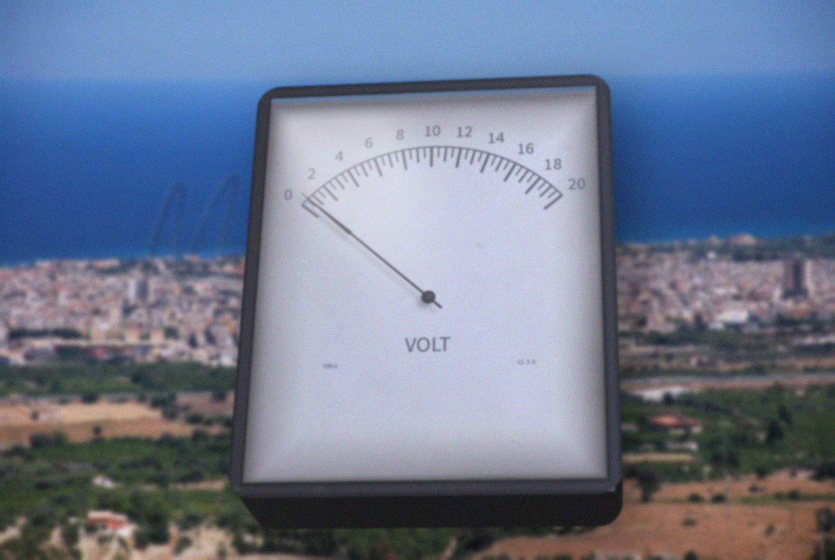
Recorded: 0.5V
